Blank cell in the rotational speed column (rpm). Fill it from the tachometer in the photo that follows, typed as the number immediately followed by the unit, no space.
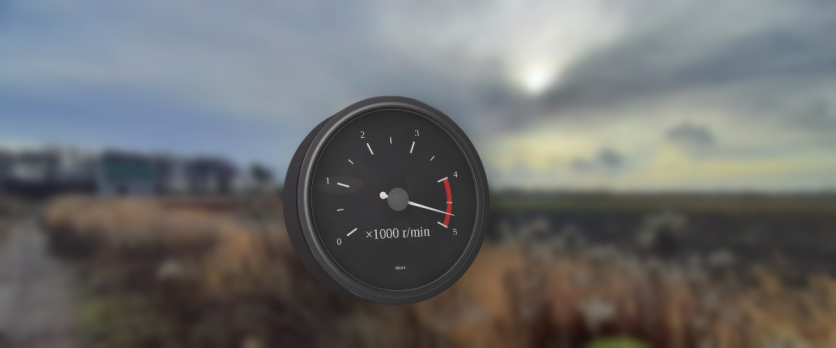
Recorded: 4750rpm
